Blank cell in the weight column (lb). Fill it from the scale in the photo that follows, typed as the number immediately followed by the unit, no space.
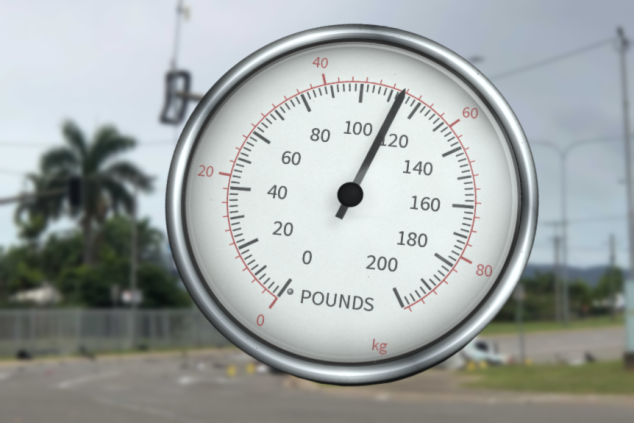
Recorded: 114lb
